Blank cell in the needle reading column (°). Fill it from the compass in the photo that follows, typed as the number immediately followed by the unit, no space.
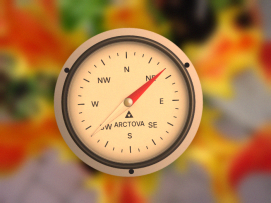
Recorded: 50°
